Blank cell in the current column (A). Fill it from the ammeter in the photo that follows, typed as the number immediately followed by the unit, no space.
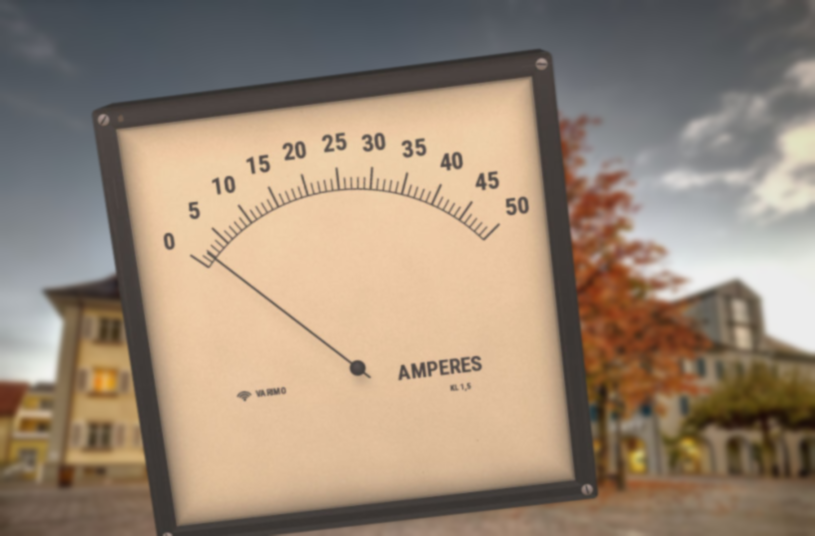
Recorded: 2A
